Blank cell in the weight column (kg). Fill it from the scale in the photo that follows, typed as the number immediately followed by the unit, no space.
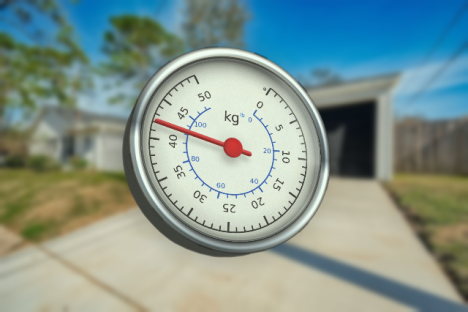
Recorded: 42kg
